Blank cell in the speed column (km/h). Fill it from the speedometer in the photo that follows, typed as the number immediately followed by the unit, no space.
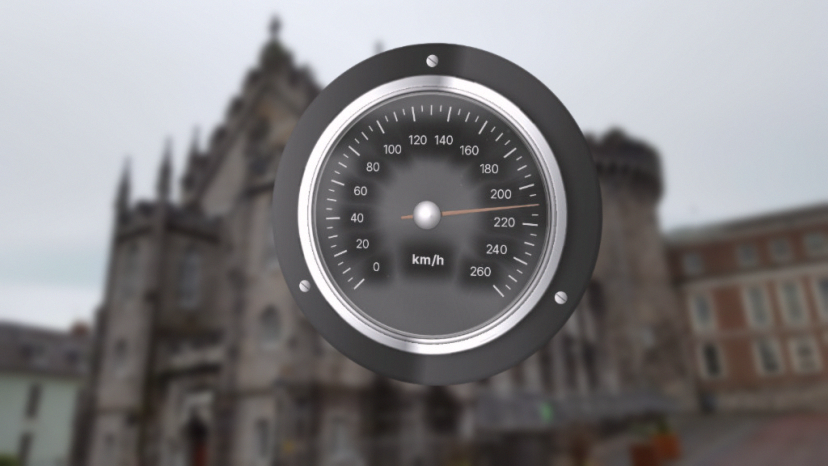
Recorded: 210km/h
